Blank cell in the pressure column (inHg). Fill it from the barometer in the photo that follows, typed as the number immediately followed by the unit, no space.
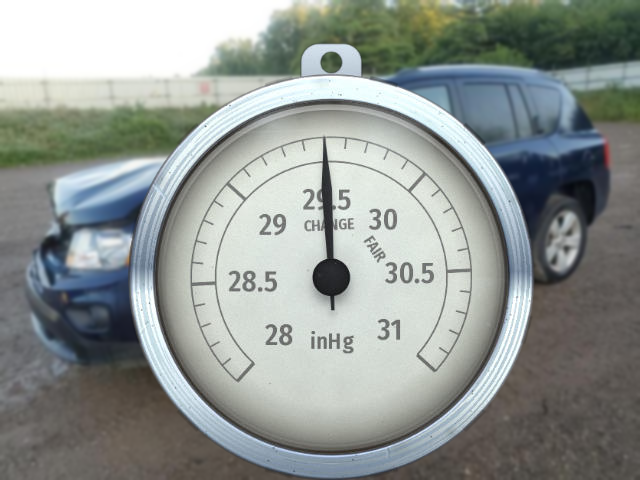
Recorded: 29.5inHg
